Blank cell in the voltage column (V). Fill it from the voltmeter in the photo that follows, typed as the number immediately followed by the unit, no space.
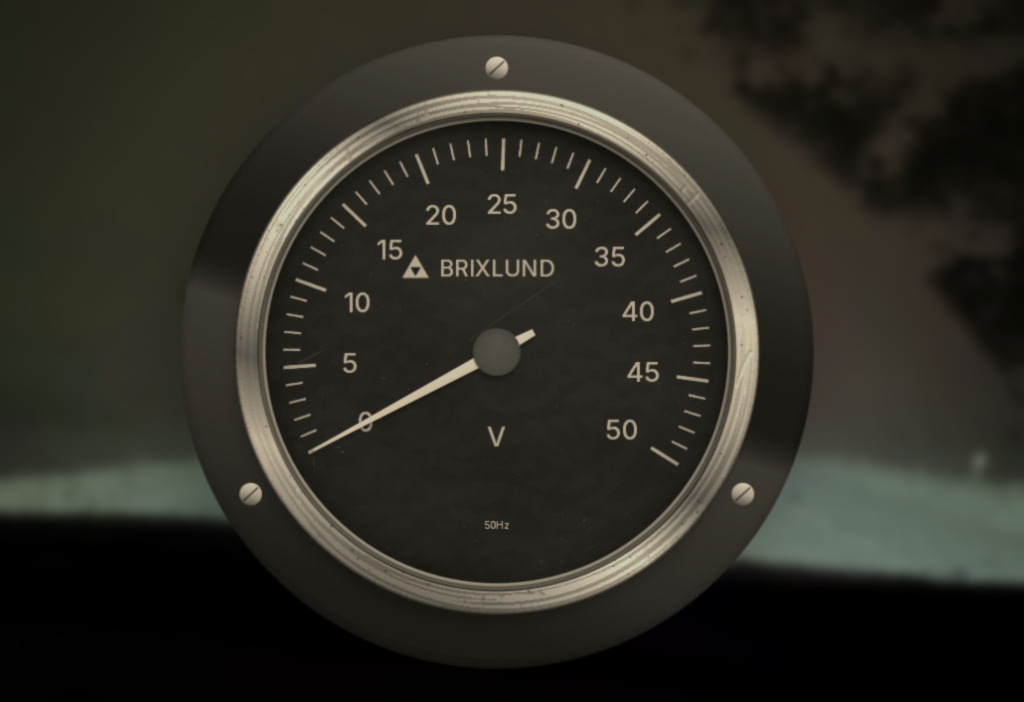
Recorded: 0V
